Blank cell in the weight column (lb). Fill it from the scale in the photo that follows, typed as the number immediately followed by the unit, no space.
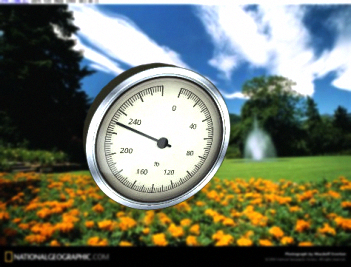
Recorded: 230lb
